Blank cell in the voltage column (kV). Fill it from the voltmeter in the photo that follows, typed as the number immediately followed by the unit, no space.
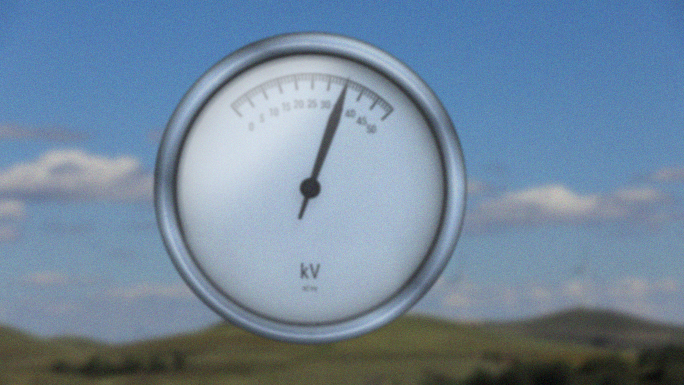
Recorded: 35kV
